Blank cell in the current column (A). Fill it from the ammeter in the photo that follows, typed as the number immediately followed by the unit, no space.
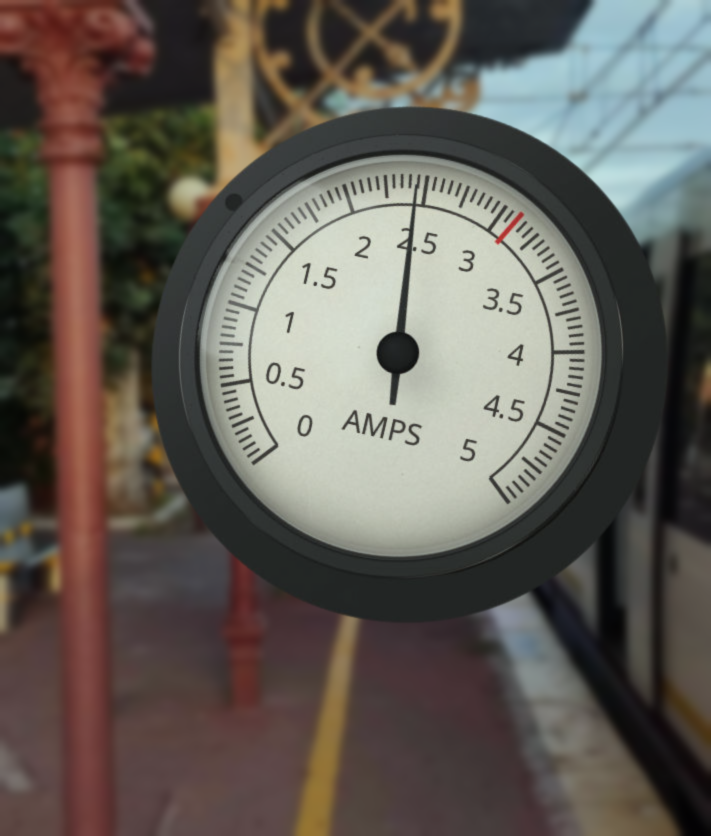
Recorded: 2.45A
